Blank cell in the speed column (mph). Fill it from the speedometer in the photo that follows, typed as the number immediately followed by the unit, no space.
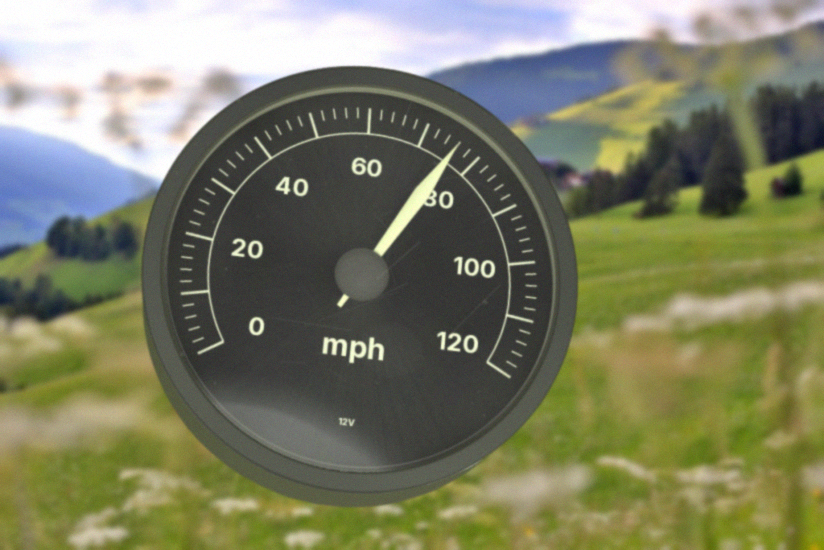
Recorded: 76mph
